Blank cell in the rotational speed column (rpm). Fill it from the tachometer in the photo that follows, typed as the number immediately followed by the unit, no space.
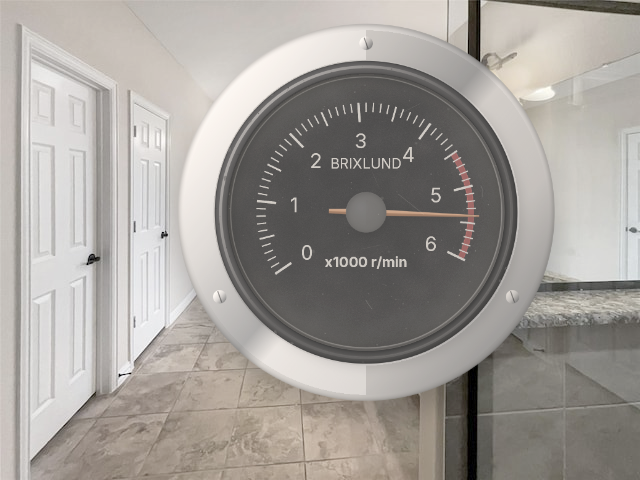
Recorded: 5400rpm
